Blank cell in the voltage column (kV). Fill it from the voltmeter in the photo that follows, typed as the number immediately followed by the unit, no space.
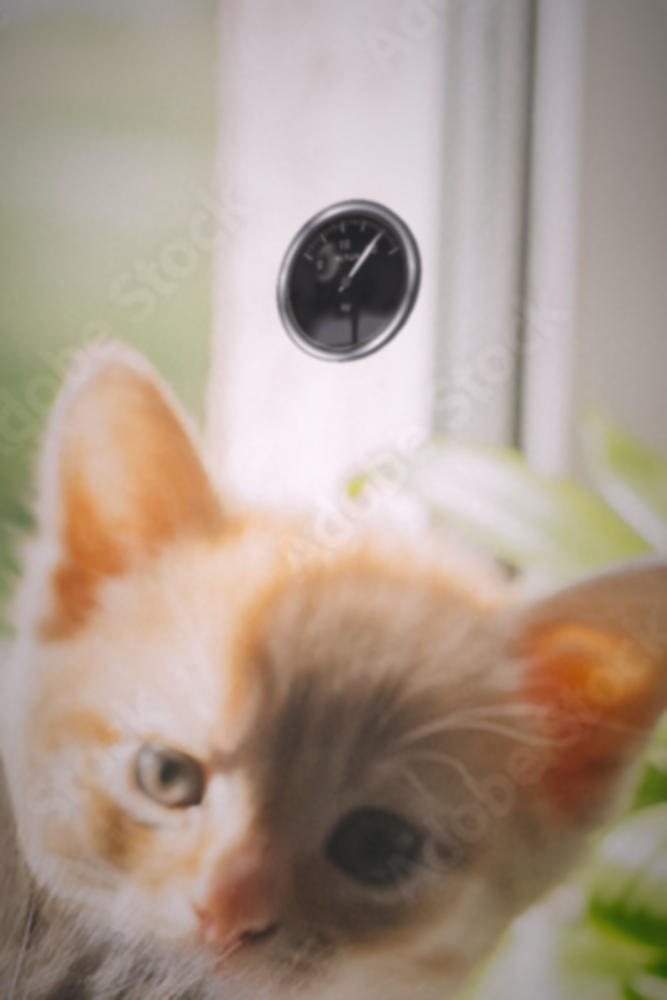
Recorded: 20kV
